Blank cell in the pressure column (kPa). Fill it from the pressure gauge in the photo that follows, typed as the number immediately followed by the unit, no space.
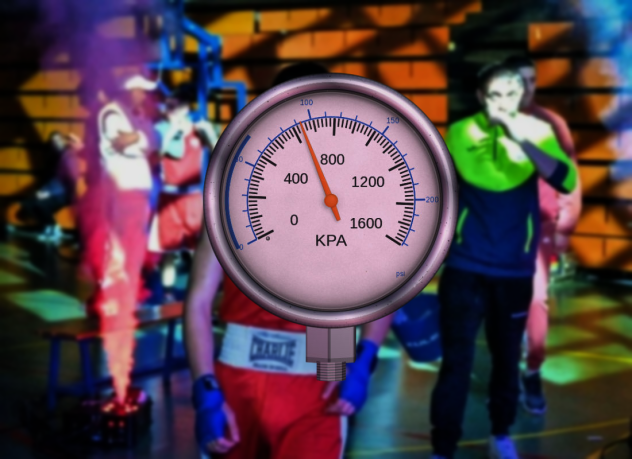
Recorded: 640kPa
